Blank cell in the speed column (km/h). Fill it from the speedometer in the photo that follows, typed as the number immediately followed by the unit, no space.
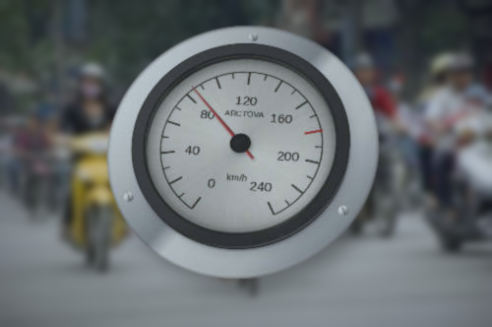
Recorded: 85km/h
